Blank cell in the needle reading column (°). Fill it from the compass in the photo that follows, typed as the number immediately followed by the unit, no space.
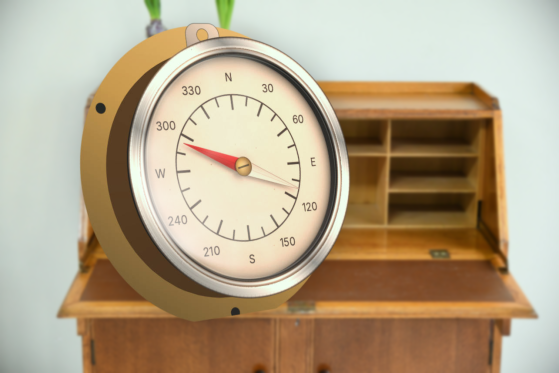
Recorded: 292.5°
